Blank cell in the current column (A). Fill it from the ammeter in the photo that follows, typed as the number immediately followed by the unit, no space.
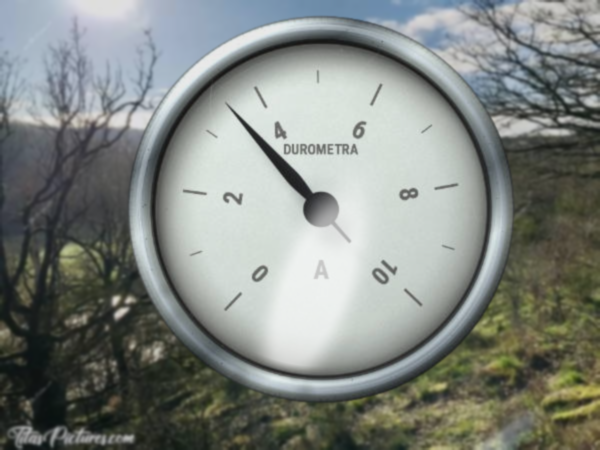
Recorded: 3.5A
